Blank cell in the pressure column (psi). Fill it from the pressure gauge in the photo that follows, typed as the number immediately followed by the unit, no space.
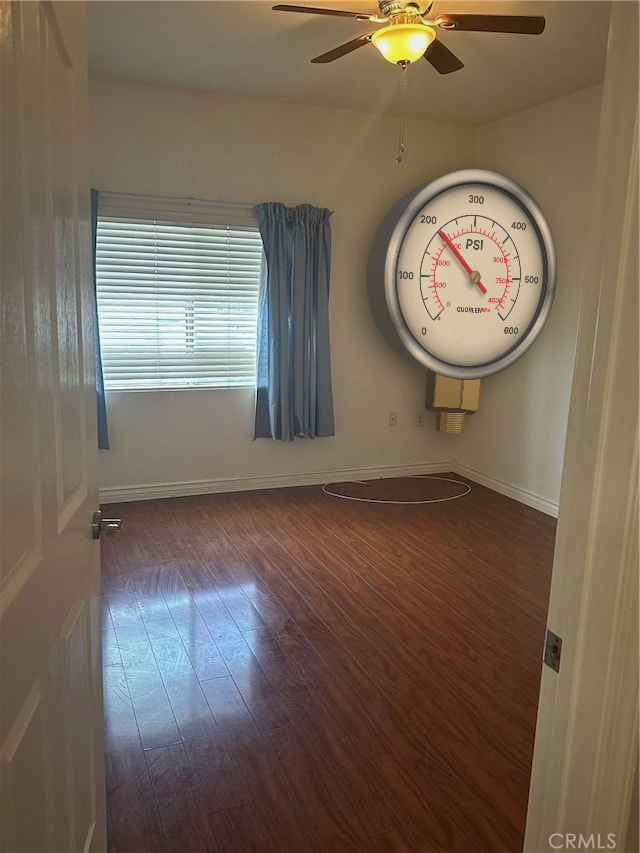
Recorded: 200psi
